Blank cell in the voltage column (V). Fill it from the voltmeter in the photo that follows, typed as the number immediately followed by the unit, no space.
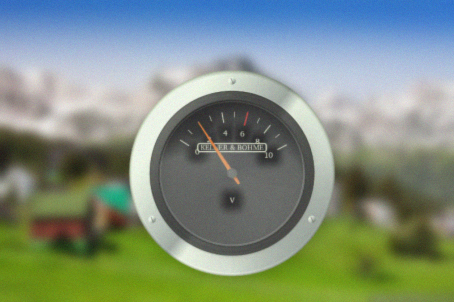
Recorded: 2V
